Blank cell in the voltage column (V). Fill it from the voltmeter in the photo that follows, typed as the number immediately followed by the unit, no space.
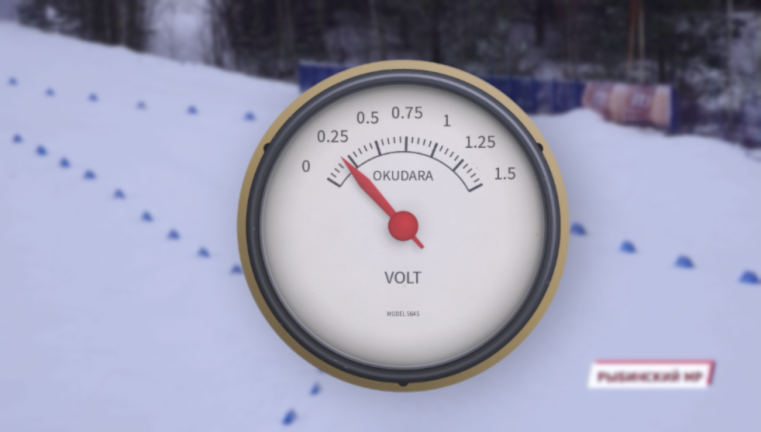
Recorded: 0.2V
